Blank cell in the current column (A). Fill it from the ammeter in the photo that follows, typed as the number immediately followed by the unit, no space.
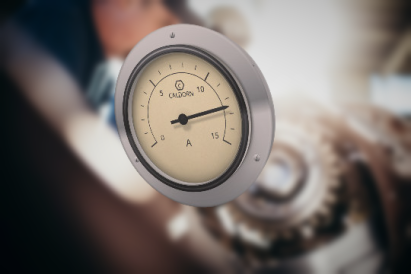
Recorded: 12.5A
